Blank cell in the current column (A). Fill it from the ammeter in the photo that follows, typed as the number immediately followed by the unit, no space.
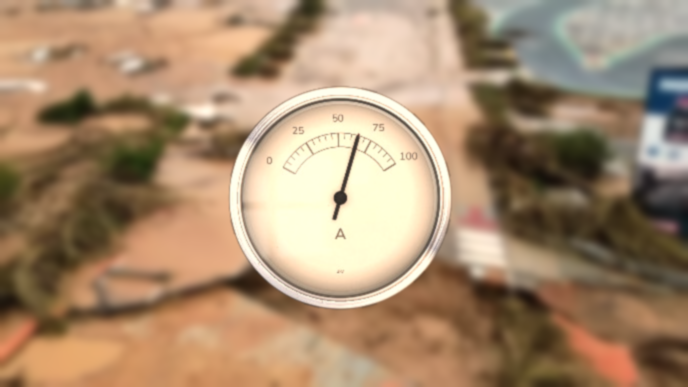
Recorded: 65A
